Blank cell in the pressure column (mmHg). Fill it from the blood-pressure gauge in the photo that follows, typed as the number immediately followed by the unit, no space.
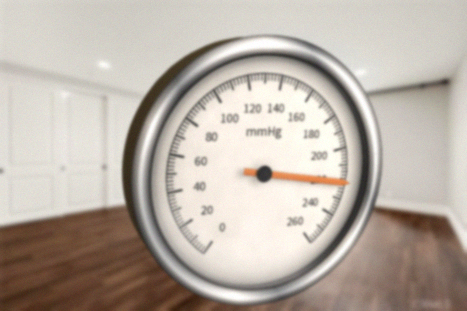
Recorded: 220mmHg
